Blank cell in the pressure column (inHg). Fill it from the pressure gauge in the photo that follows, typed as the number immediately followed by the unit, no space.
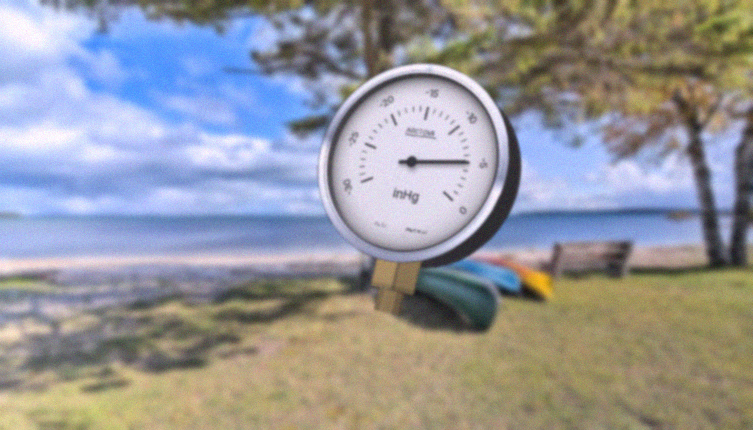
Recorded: -5inHg
